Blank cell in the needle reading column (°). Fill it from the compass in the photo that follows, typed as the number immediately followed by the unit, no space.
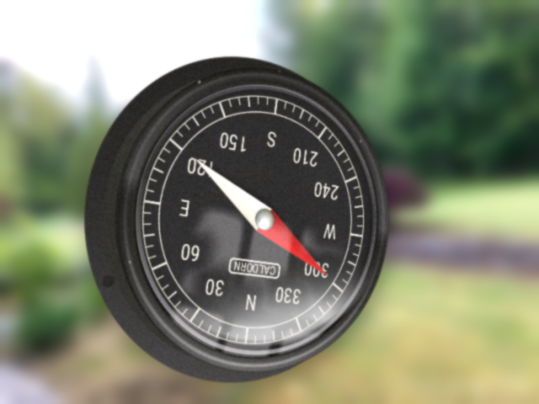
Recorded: 300°
